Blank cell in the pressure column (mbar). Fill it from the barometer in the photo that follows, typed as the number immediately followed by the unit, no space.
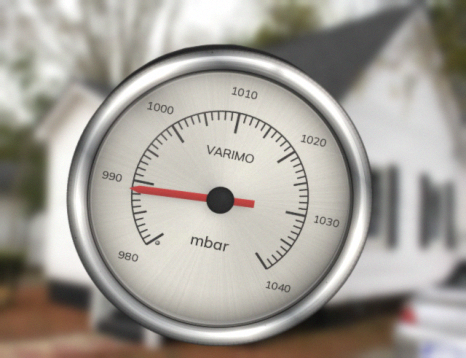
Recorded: 989mbar
